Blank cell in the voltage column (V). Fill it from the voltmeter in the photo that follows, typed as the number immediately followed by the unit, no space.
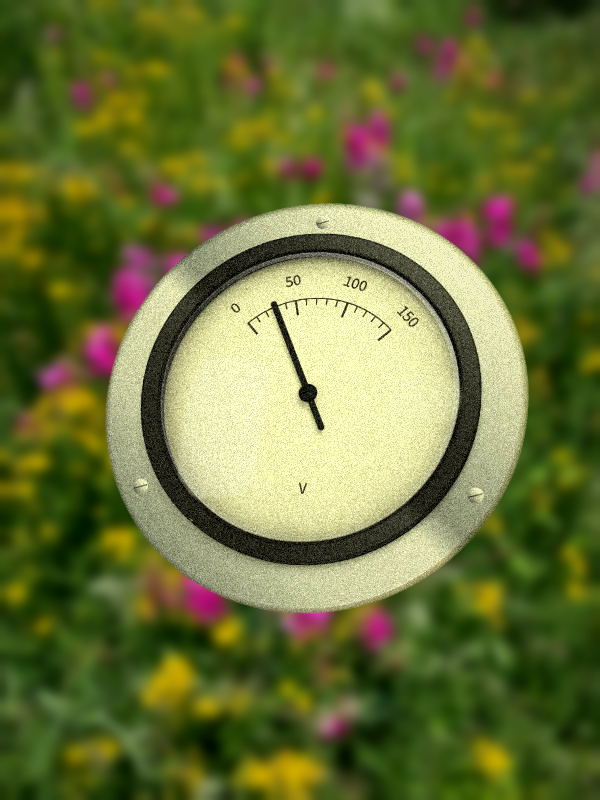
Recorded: 30V
